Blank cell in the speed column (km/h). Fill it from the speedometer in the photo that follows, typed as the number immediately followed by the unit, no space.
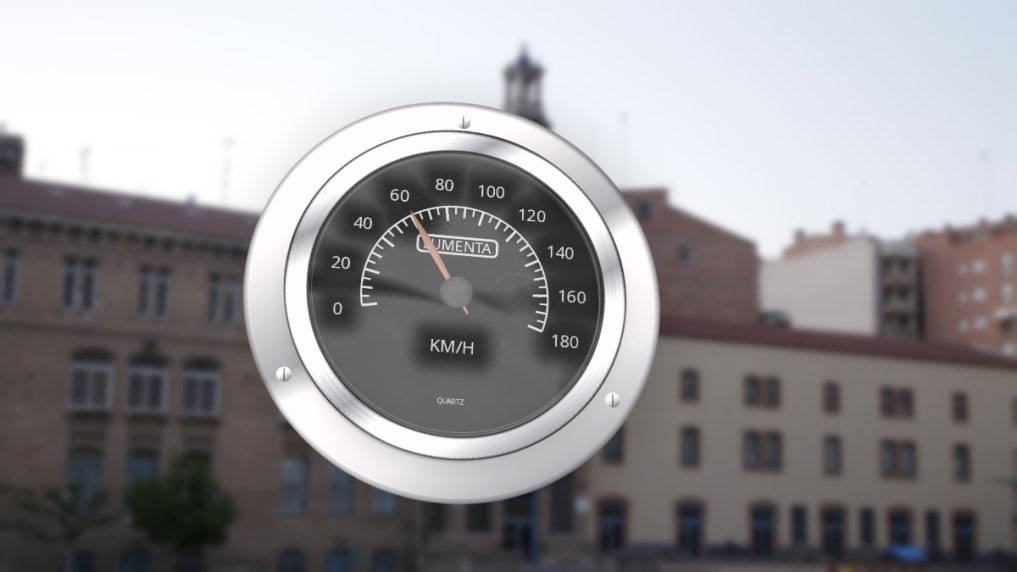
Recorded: 60km/h
